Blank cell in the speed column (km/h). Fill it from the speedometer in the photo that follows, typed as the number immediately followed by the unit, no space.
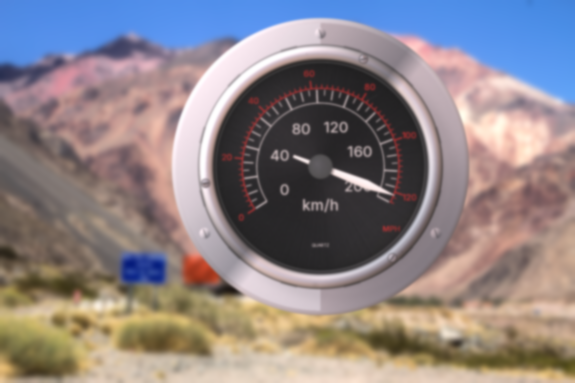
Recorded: 195km/h
